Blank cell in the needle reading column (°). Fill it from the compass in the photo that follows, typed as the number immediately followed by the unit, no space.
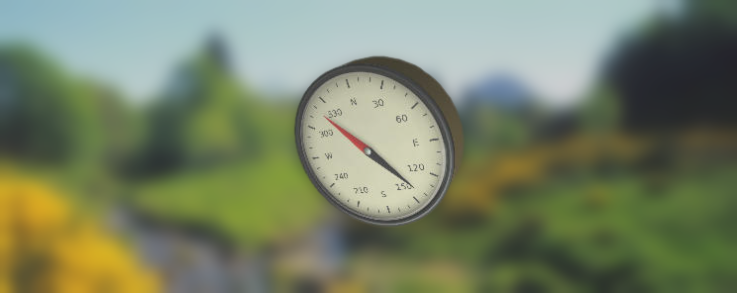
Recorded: 320°
